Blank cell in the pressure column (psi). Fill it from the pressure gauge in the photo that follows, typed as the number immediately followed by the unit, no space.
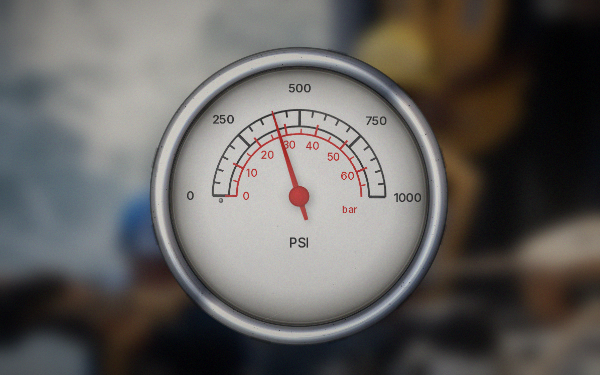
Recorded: 400psi
